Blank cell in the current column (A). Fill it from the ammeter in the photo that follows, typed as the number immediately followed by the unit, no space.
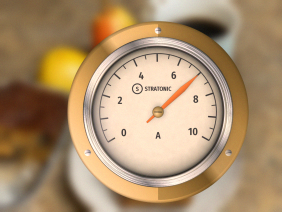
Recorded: 7A
